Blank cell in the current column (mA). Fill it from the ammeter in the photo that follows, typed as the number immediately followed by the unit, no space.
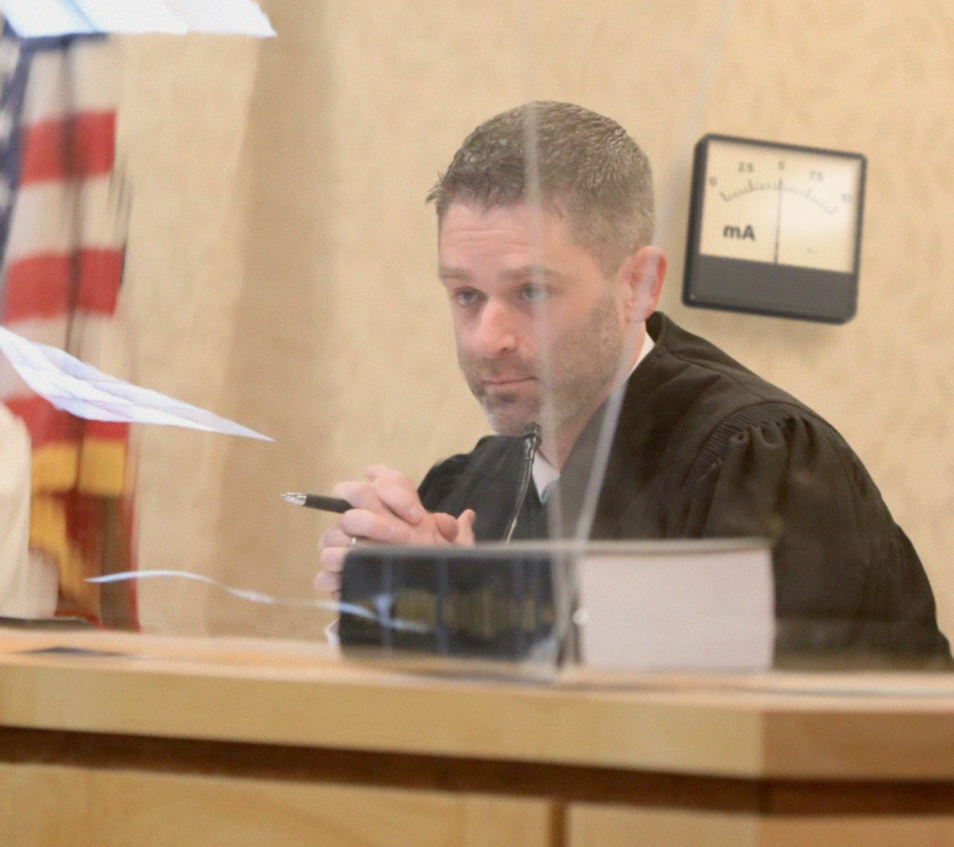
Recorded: 5mA
